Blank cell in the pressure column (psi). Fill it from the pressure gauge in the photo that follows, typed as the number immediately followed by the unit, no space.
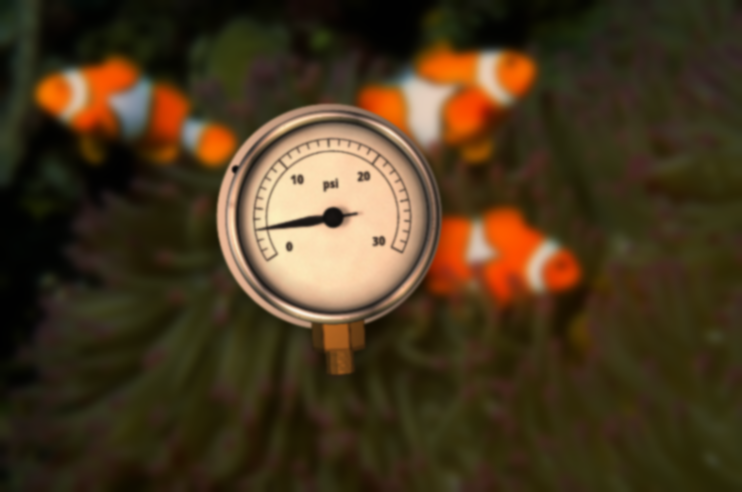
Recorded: 3psi
